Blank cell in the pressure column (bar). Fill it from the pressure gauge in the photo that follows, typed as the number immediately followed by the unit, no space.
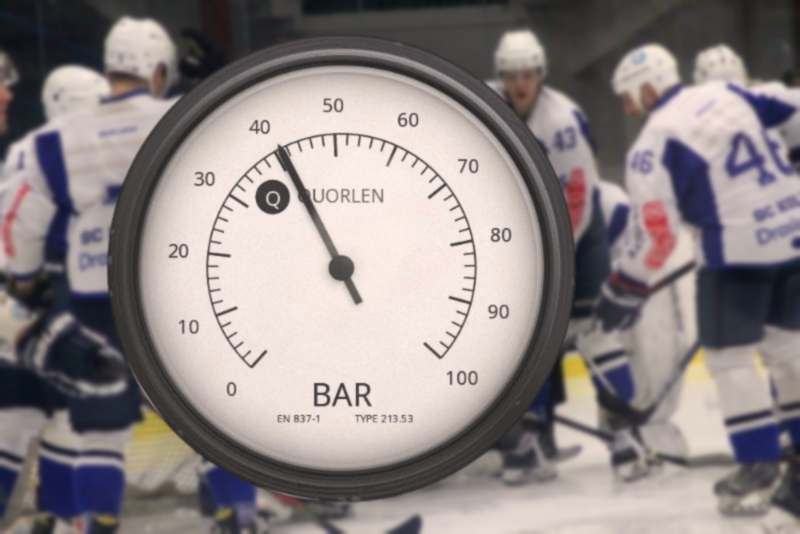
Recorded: 41bar
